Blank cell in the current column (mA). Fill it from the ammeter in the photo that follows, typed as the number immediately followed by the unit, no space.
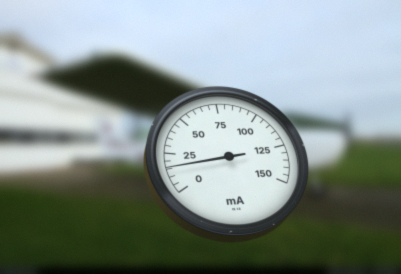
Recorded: 15mA
